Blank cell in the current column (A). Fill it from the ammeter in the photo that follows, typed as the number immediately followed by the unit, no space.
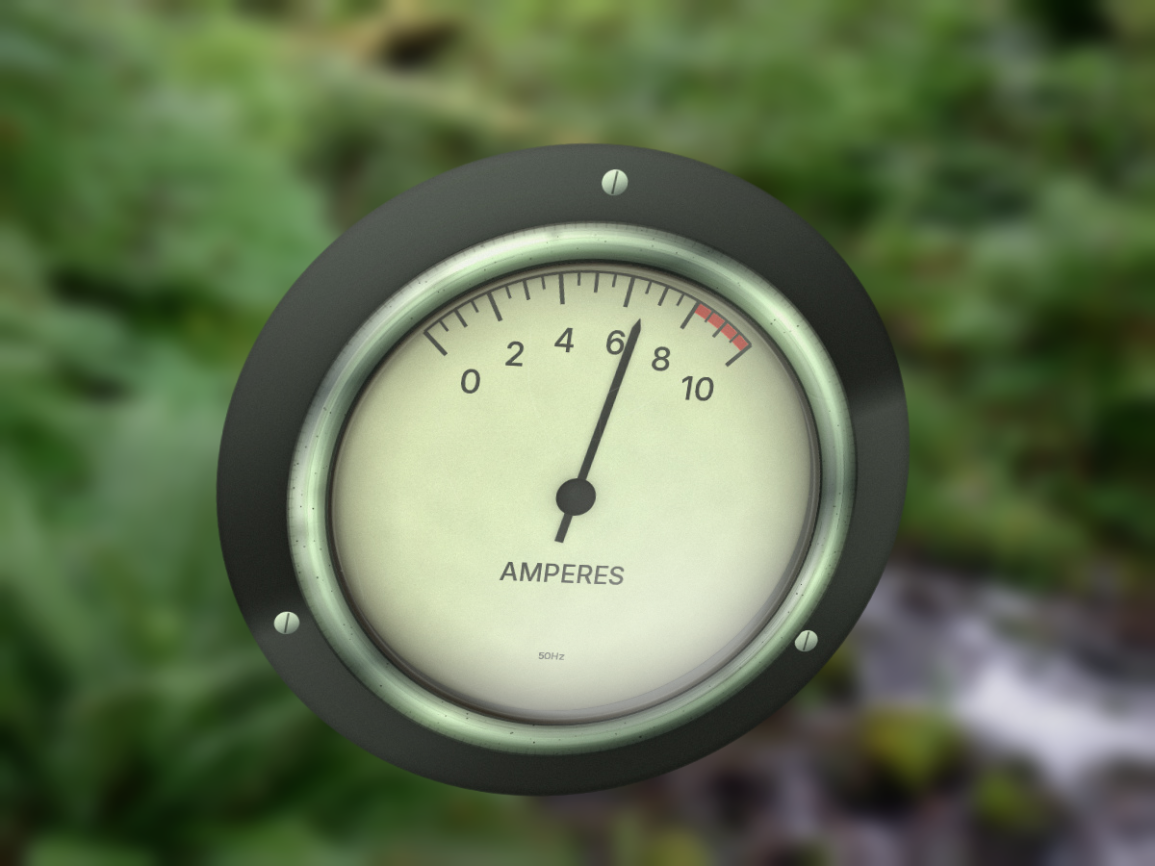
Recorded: 6.5A
